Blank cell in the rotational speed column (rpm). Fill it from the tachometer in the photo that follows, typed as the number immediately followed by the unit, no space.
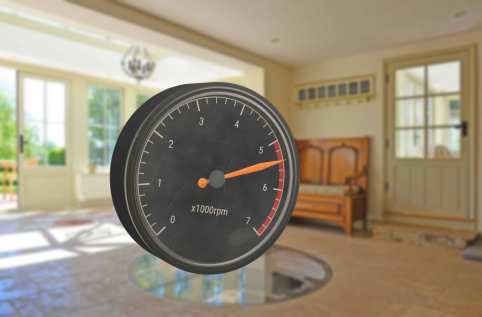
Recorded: 5400rpm
